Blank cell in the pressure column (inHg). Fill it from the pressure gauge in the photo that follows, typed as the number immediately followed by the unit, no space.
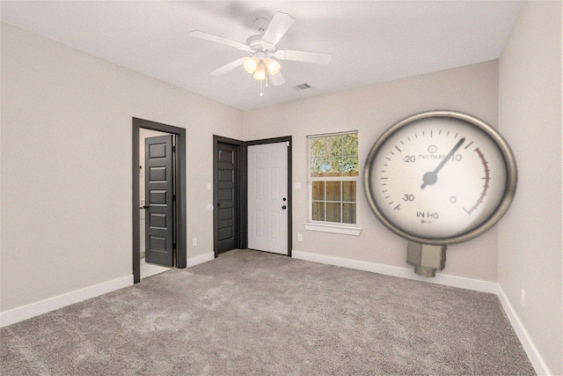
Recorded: -11inHg
